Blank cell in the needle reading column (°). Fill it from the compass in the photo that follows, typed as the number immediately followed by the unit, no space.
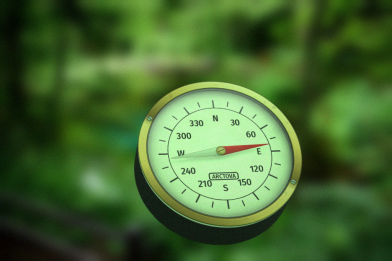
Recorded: 82.5°
